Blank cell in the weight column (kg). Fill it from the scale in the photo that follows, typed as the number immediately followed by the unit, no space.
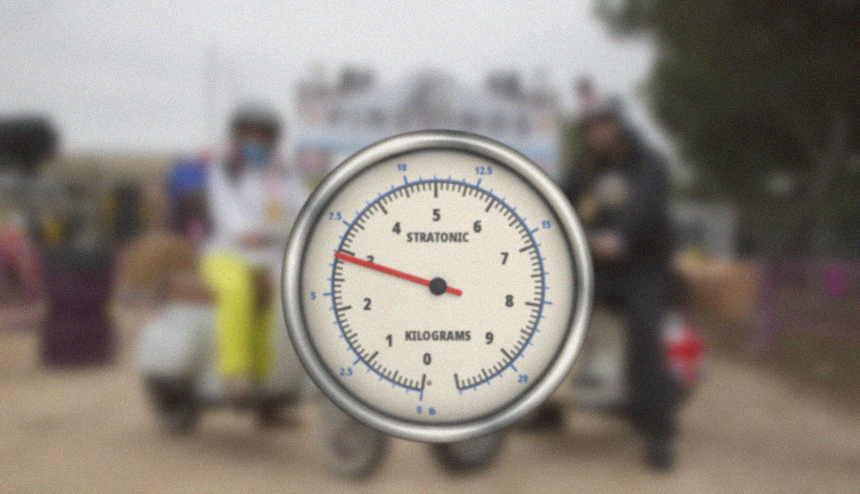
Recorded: 2.9kg
